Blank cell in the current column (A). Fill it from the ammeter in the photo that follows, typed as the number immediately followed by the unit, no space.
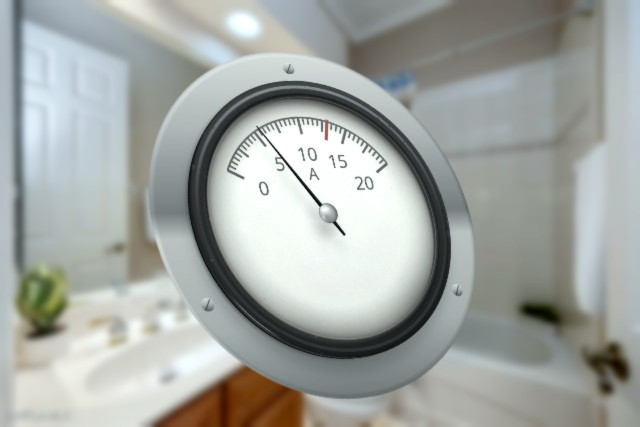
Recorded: 5A
